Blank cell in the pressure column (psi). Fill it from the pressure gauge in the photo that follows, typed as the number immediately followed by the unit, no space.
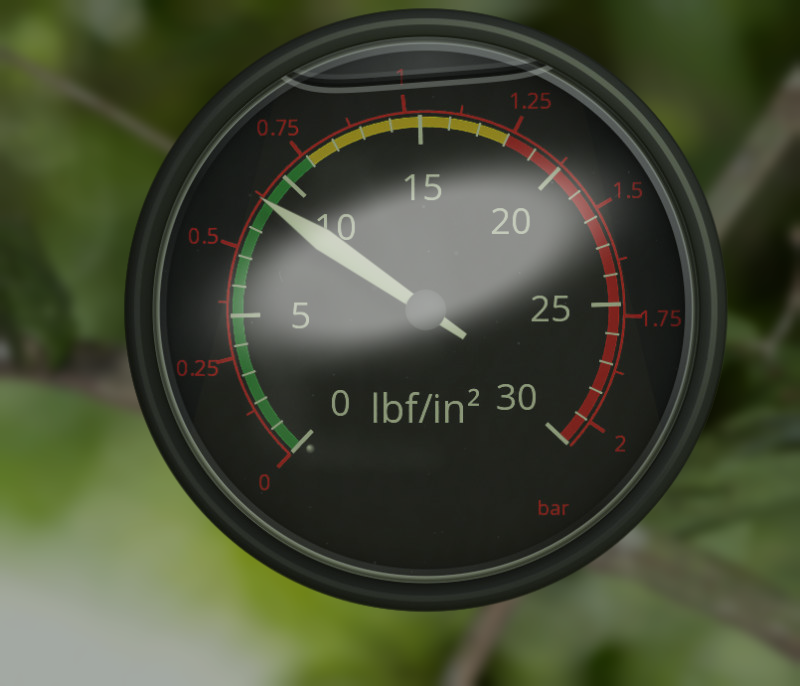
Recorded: 9psi
